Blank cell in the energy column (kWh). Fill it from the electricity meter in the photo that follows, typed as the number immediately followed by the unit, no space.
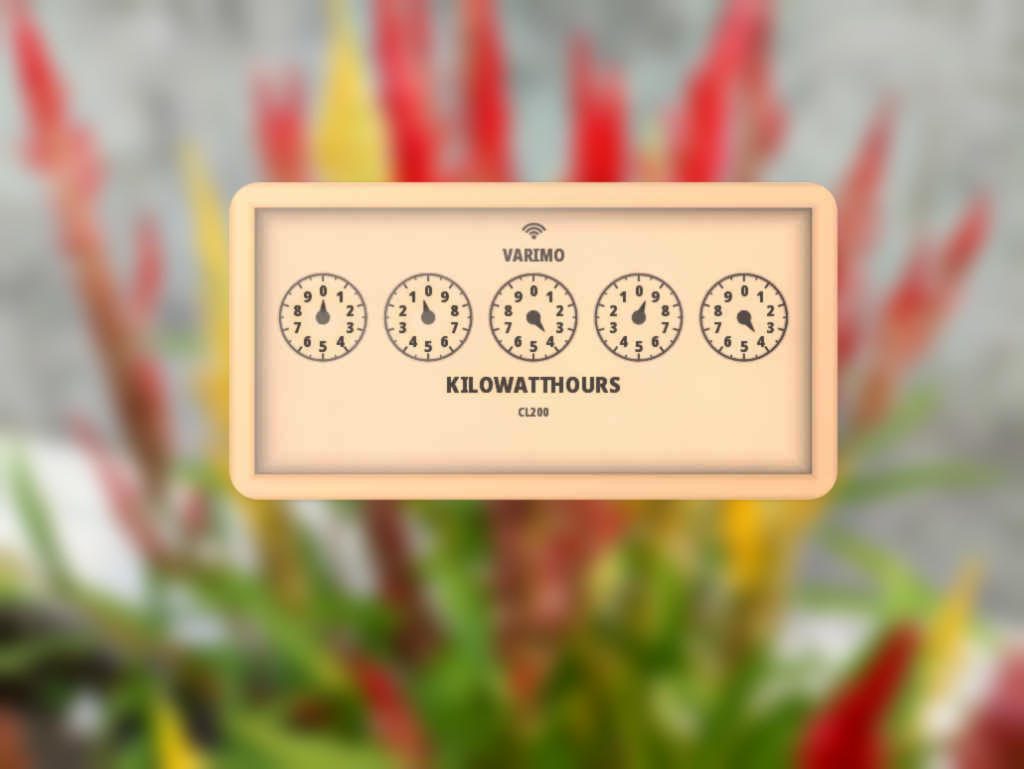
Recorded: 394kWh
